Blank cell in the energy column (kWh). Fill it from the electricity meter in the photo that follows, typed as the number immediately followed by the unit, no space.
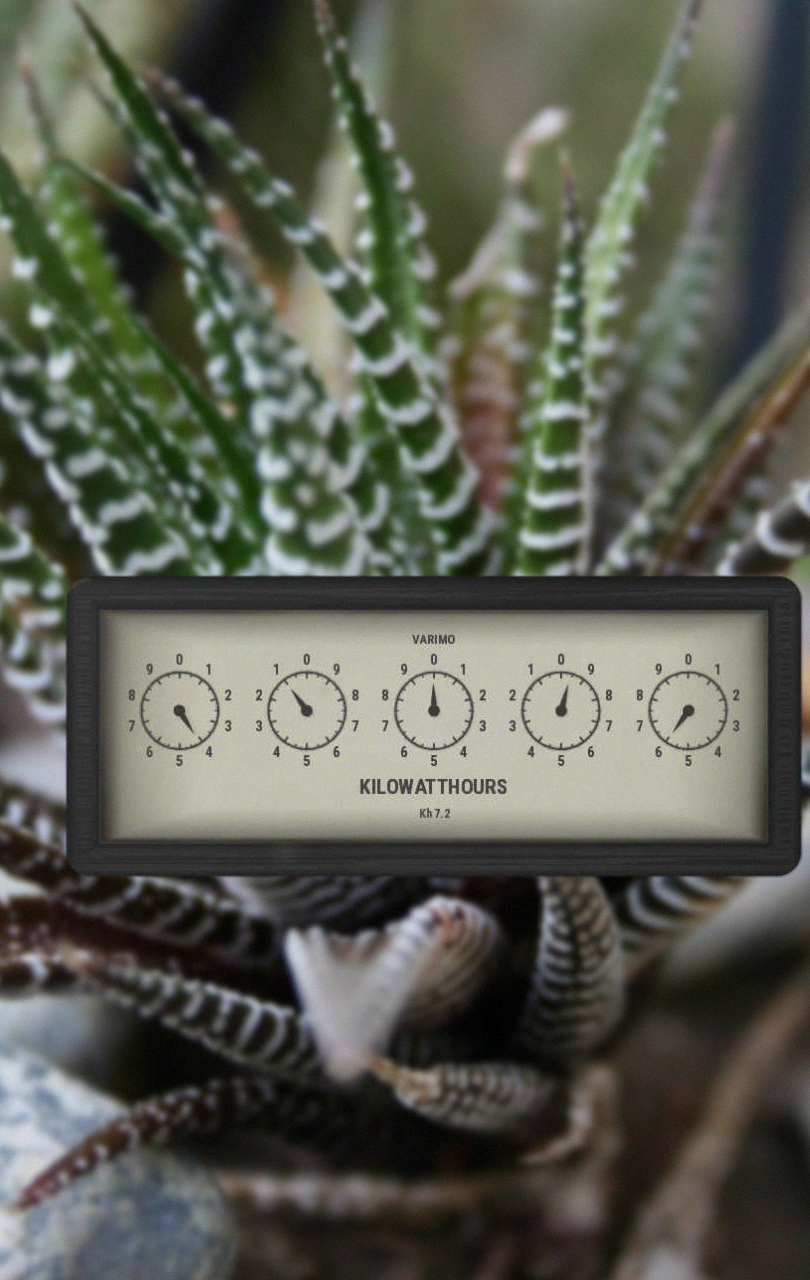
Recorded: 40996kWh
